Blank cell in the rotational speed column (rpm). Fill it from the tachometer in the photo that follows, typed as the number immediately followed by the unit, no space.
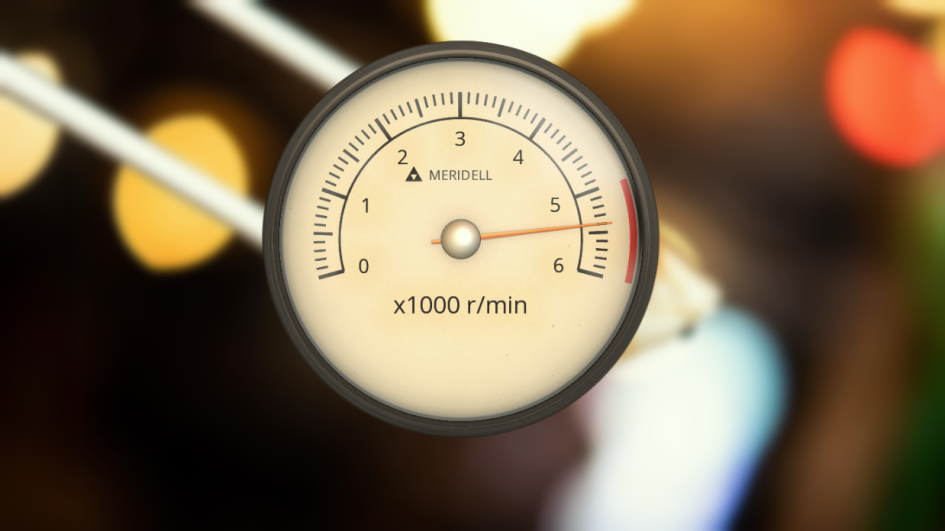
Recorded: 5400rpm
